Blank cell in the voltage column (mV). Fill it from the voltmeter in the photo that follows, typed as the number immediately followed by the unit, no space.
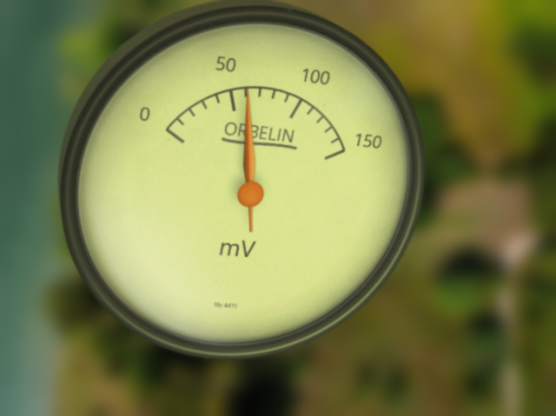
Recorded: 60mV
